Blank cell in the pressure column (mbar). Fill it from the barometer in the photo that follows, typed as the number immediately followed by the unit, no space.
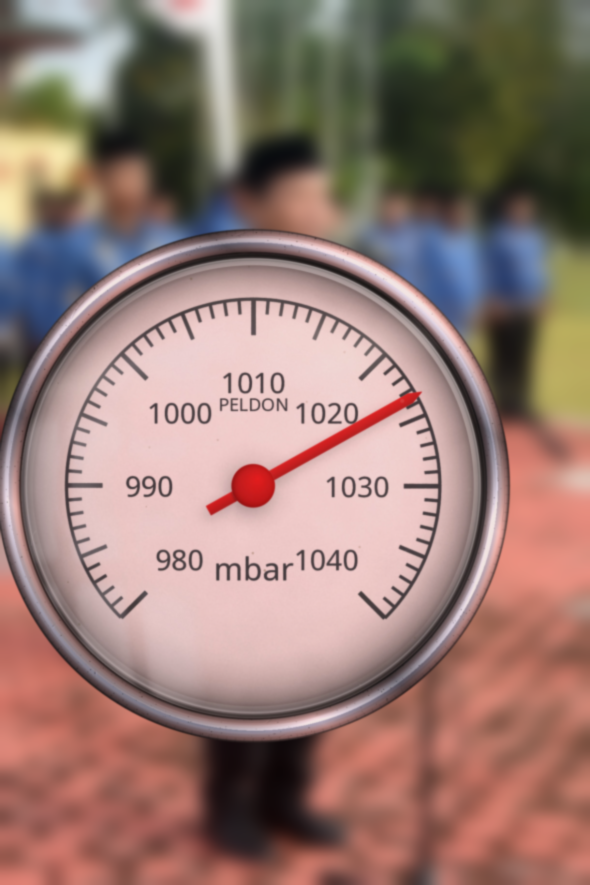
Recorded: 1023.5mbar
